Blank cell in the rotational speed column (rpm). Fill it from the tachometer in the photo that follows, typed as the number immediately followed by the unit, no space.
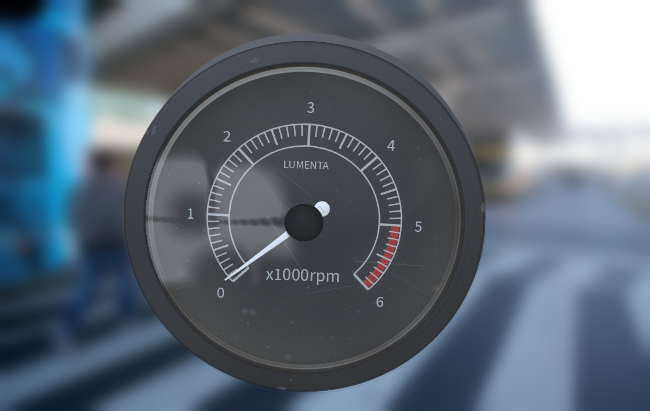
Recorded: 100rpm
